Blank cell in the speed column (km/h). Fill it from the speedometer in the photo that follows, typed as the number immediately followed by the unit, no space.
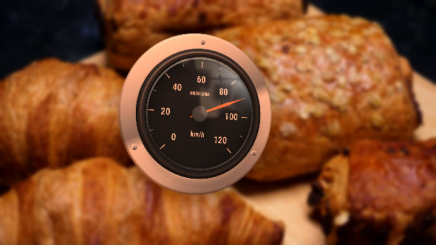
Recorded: 90km/h
